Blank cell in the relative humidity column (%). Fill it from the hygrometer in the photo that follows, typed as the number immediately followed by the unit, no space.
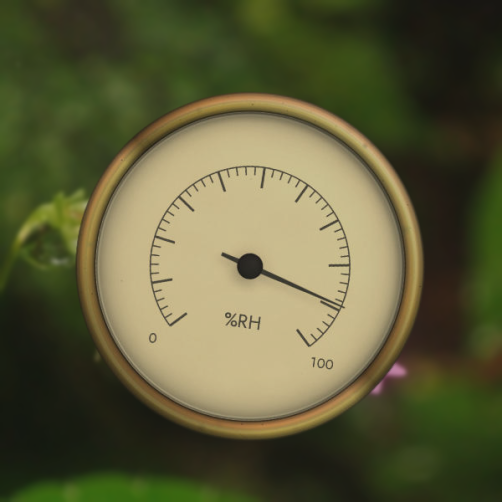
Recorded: 89%
